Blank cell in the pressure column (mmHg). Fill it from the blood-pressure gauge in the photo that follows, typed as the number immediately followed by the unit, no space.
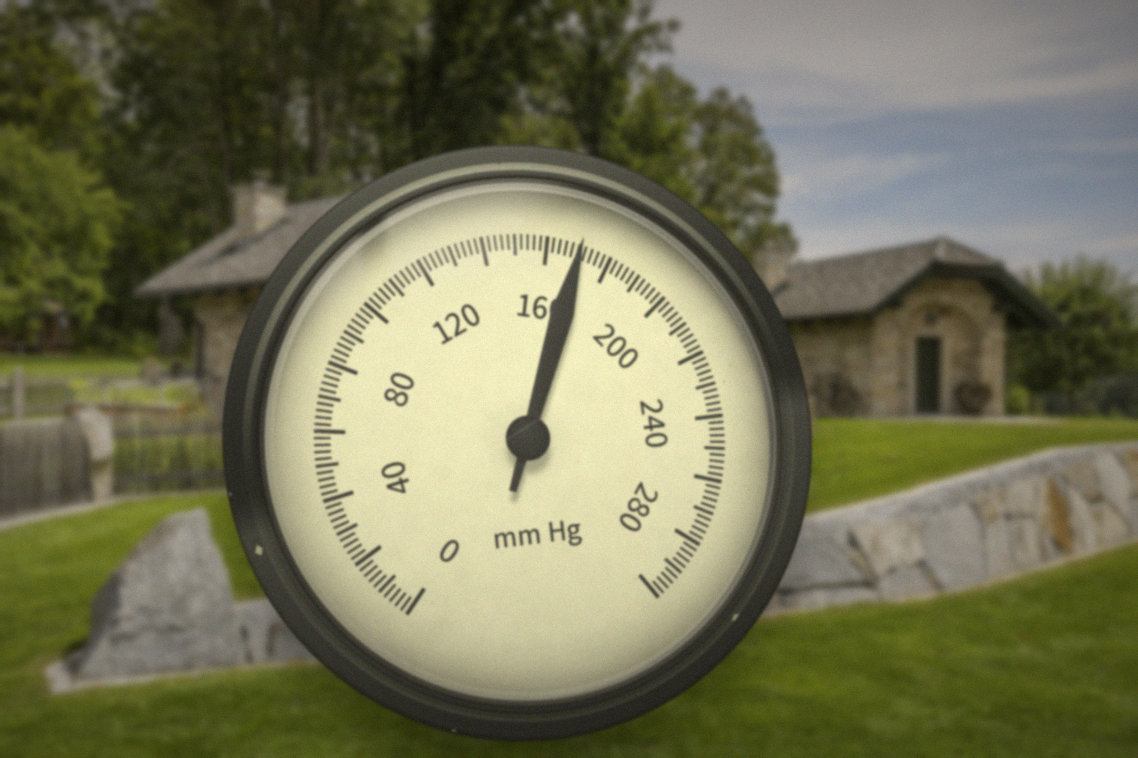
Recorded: 170mmHg
